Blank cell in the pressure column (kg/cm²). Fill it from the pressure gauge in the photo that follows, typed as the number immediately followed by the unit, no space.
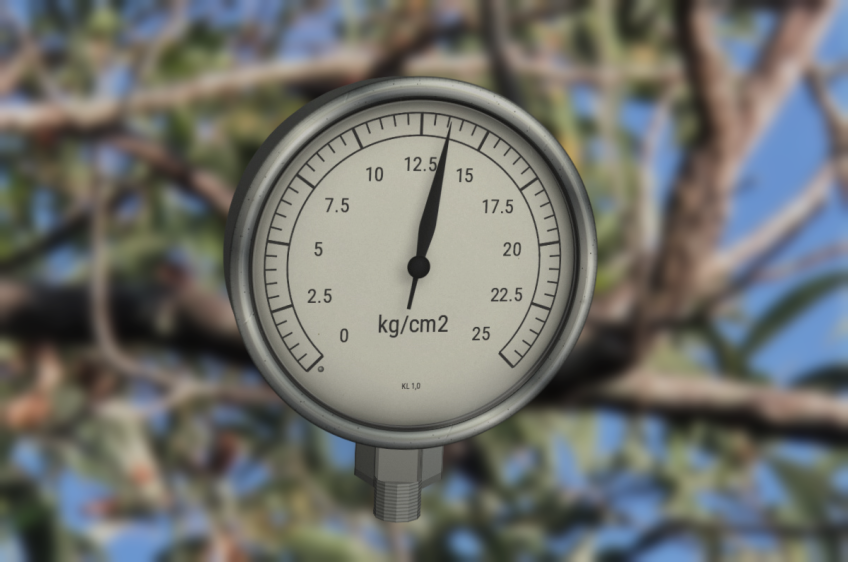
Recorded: 13.5kg/cm²
